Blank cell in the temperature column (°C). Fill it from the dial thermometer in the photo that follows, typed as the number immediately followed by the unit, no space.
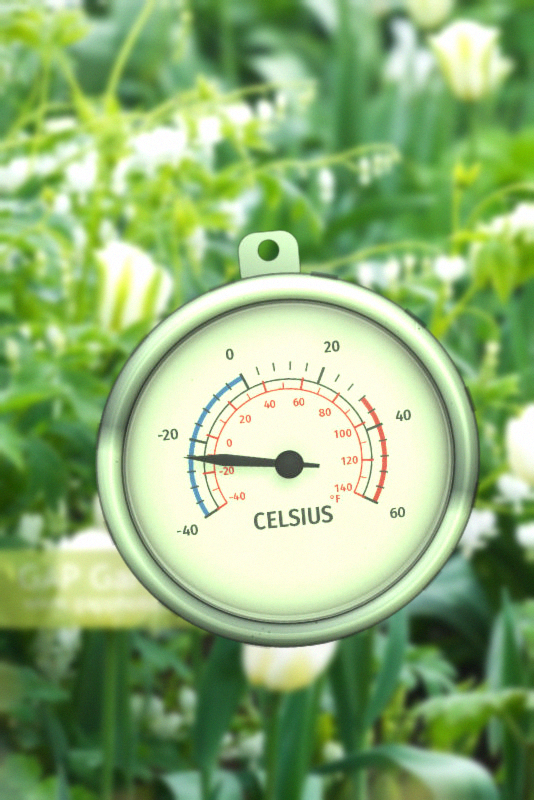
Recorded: -24°C
